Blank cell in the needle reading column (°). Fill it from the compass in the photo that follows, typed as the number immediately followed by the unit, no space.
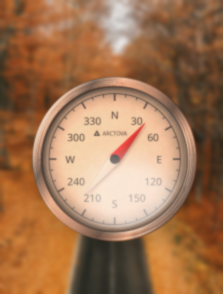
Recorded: 40°
